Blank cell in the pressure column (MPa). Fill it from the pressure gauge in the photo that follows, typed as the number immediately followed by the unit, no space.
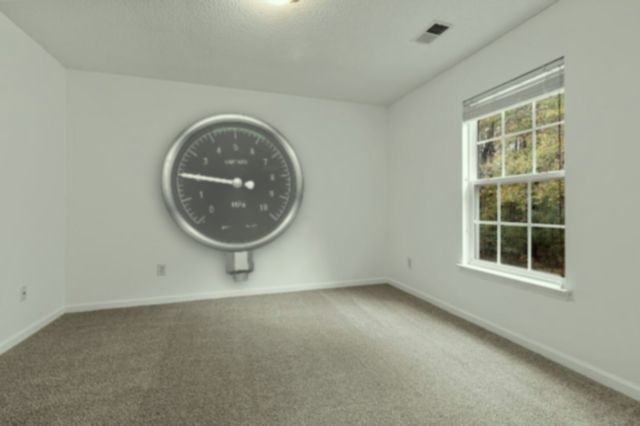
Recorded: 2MPa
